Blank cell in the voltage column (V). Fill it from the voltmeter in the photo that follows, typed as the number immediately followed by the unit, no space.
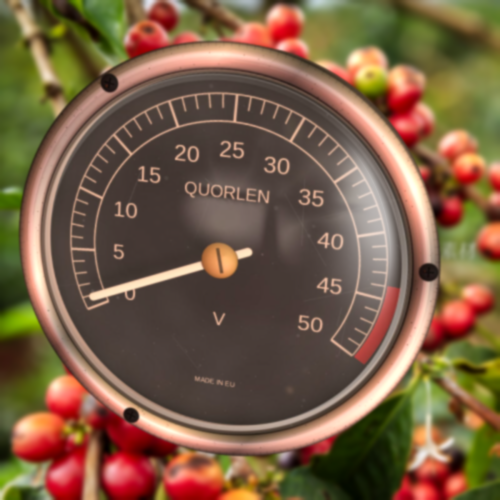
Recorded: 1V
